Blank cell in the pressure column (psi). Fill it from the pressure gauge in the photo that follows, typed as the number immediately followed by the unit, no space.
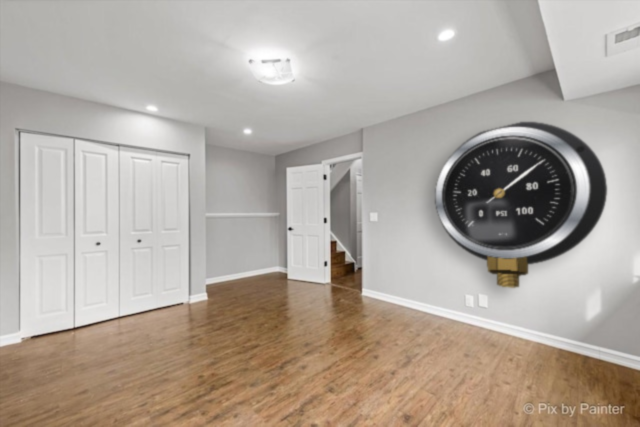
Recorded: 70psi
